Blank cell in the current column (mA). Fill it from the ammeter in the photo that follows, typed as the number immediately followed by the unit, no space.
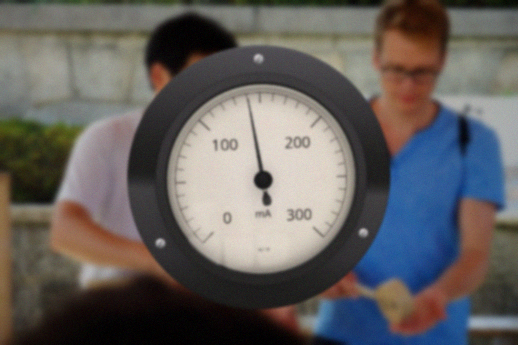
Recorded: 140mA
